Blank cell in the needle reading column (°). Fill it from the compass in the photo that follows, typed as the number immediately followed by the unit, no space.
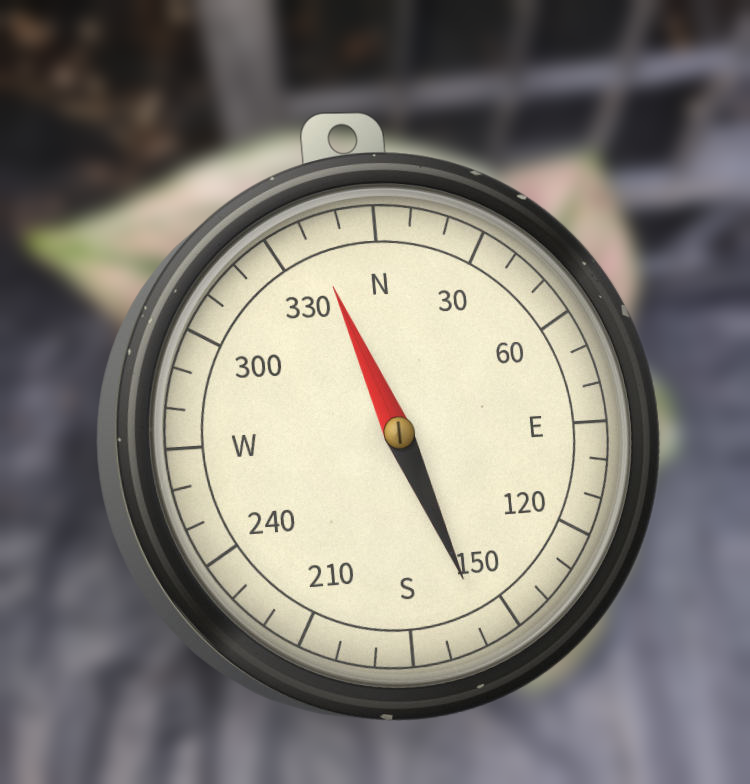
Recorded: 340°
